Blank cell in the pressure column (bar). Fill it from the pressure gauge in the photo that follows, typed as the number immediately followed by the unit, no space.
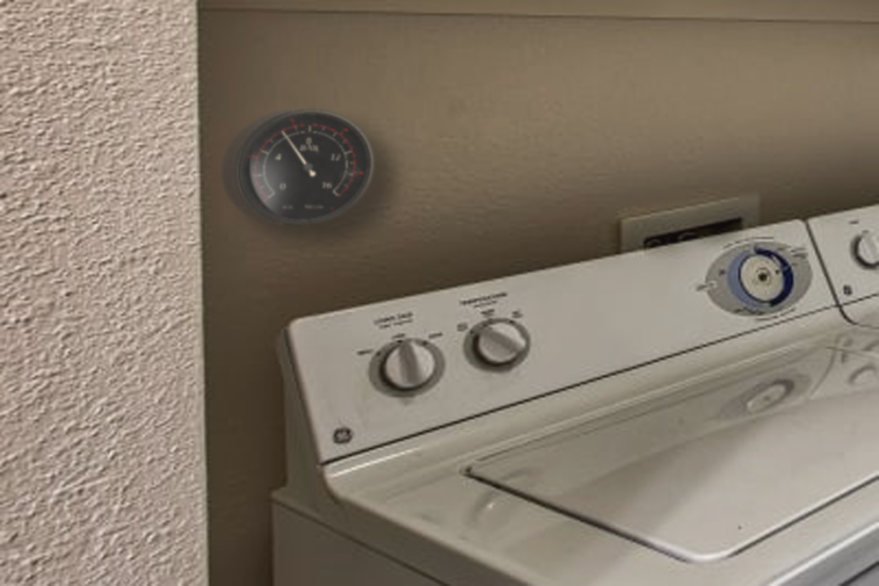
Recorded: 6bar
